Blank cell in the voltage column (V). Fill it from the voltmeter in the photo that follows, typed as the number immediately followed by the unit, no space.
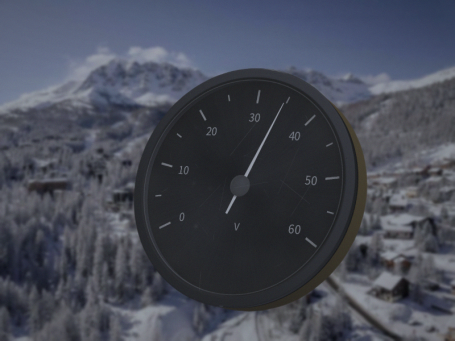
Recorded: 35V
